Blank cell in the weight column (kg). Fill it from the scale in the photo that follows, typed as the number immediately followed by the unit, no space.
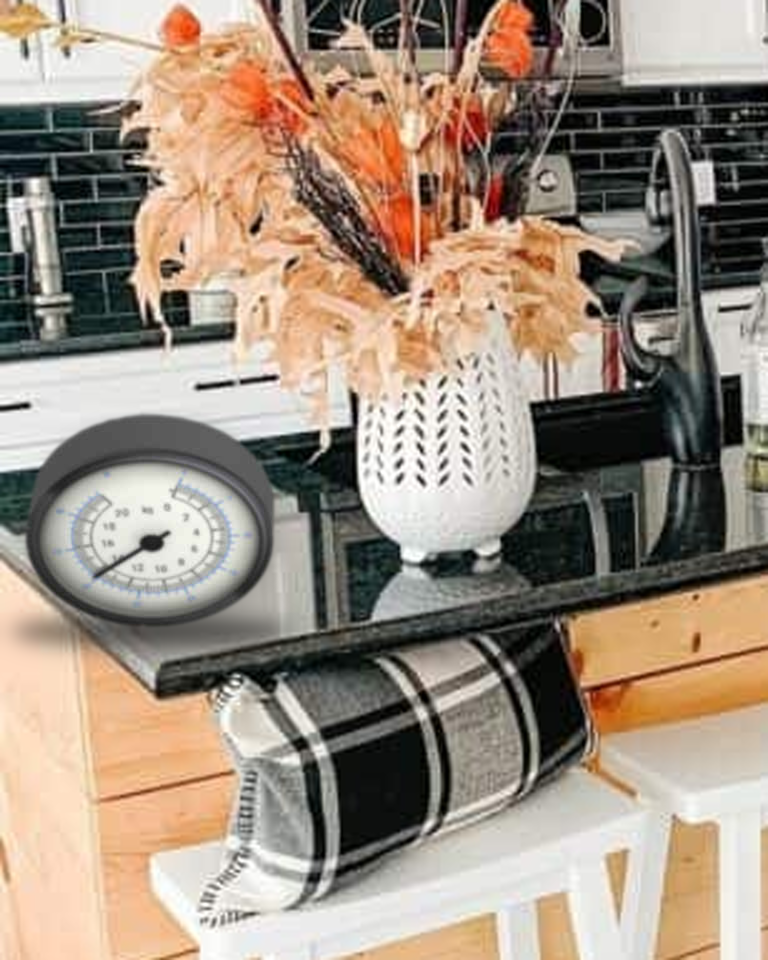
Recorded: 14kg
